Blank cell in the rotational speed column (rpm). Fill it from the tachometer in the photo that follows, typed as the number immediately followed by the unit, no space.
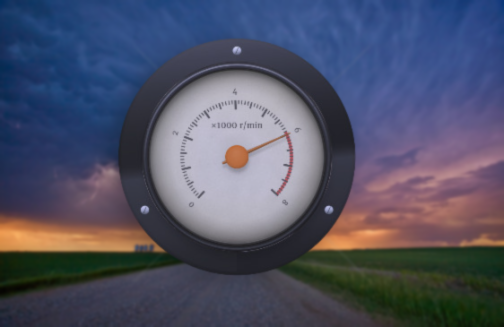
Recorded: 6000rpm
